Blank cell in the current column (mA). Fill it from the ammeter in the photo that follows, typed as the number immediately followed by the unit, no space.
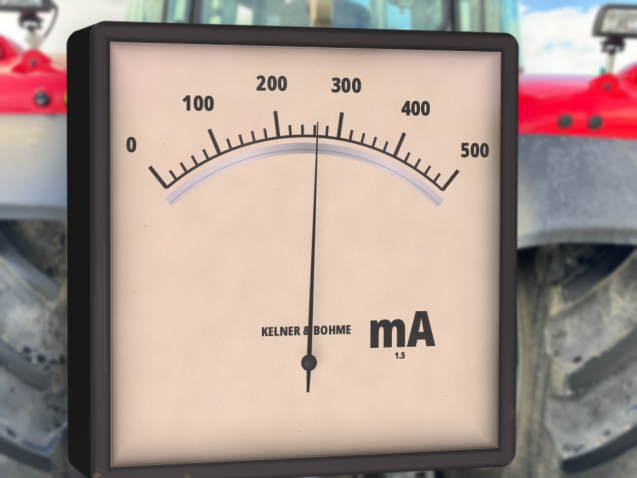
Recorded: 260mA
